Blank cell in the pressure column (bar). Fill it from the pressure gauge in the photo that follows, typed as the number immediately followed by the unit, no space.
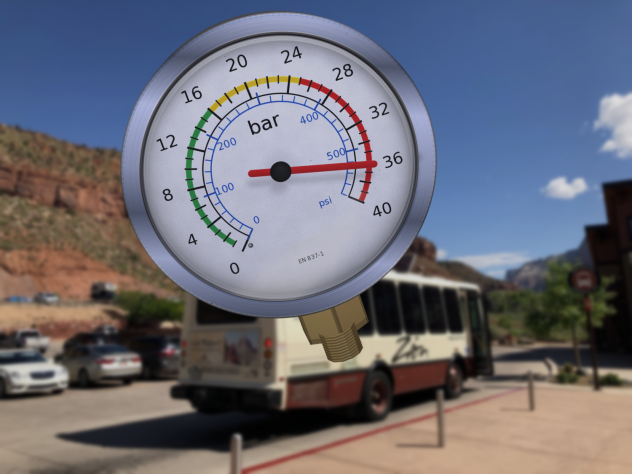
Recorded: 36bar
